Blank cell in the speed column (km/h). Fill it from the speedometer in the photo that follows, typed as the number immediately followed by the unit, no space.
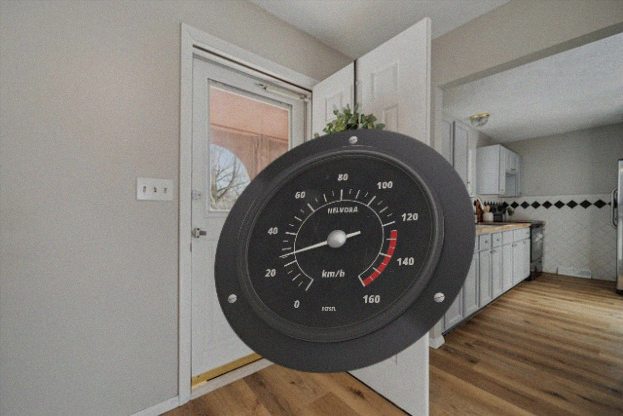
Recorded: 25km/h
